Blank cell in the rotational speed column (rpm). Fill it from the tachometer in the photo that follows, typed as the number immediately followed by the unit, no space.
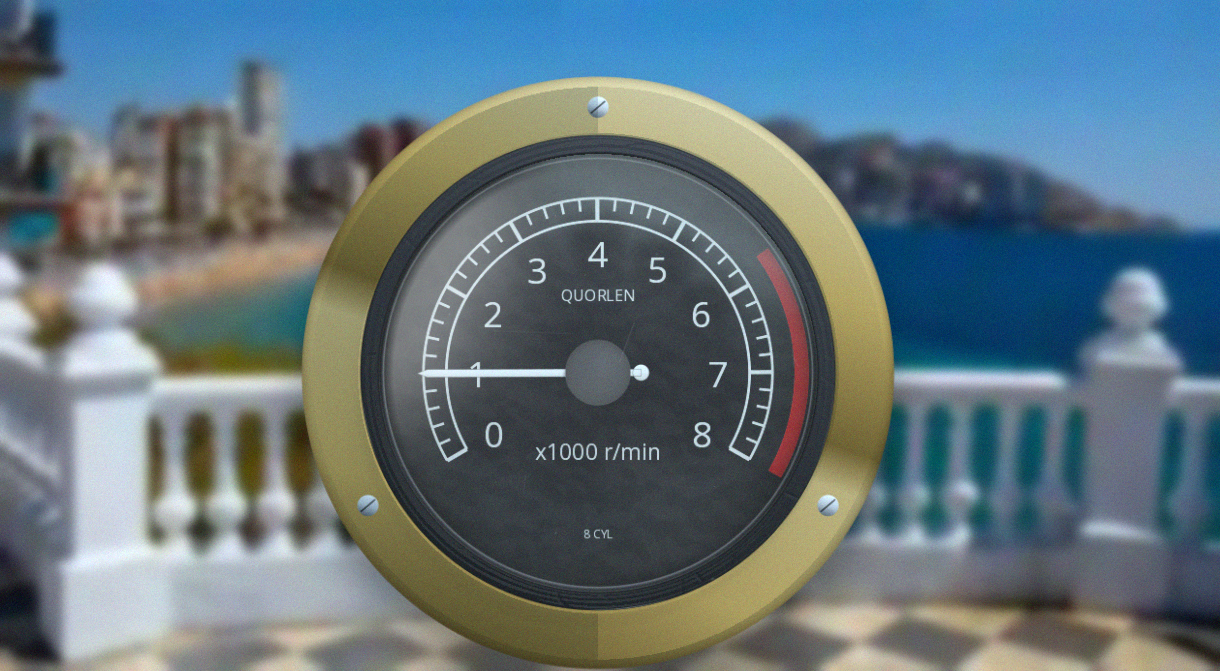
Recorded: 1000rpm
